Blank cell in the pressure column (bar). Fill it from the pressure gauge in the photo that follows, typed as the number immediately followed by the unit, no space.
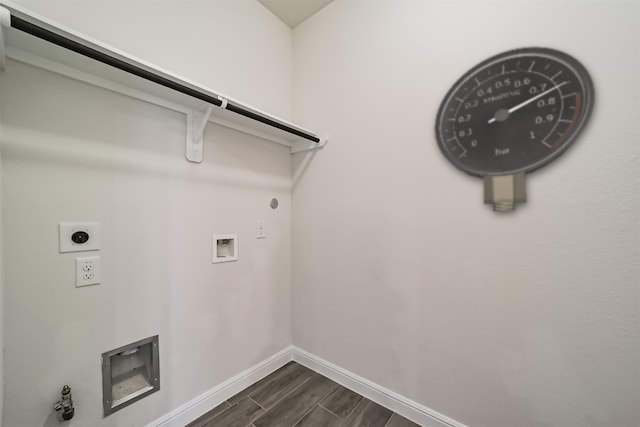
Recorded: 0.75bar
